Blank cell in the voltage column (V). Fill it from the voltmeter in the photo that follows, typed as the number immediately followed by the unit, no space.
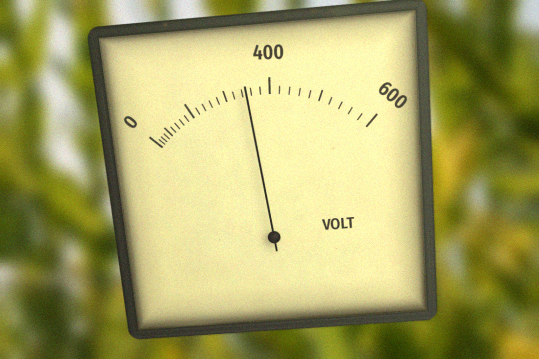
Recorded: 350V
